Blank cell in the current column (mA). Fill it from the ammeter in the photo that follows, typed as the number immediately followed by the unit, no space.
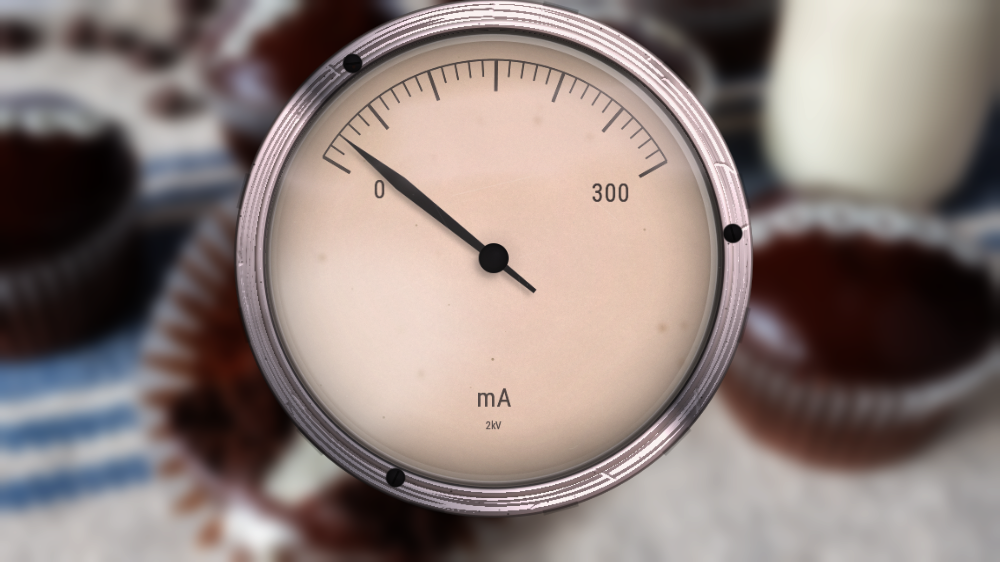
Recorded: 20mA
